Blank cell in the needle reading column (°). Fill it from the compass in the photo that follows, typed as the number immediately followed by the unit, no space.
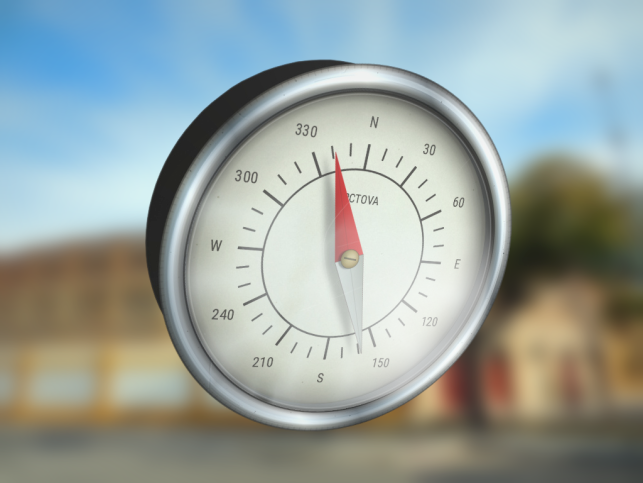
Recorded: 340°
